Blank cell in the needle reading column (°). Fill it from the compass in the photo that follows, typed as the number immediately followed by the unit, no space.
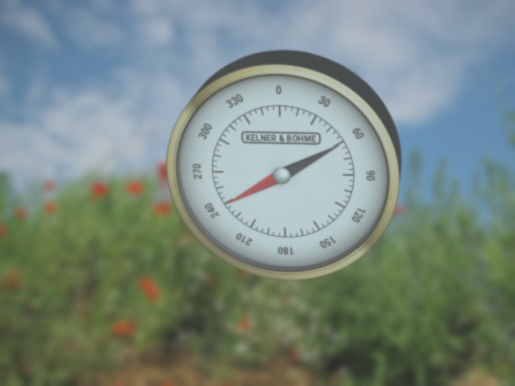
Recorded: 240°
